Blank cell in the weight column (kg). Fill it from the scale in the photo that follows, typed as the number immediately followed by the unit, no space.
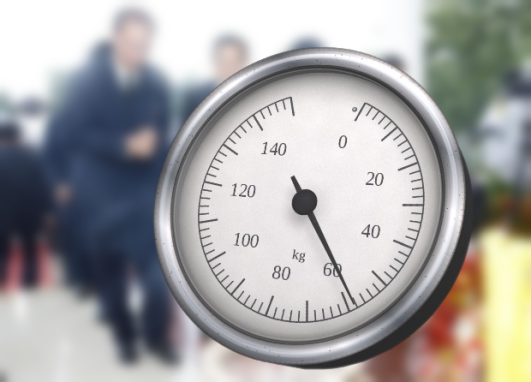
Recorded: 58kg
